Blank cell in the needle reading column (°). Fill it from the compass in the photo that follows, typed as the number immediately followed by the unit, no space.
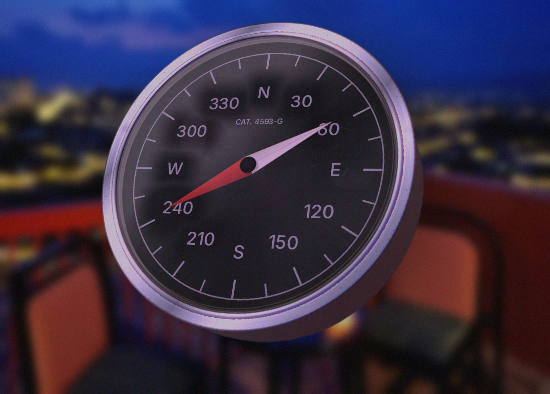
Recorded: 240°
